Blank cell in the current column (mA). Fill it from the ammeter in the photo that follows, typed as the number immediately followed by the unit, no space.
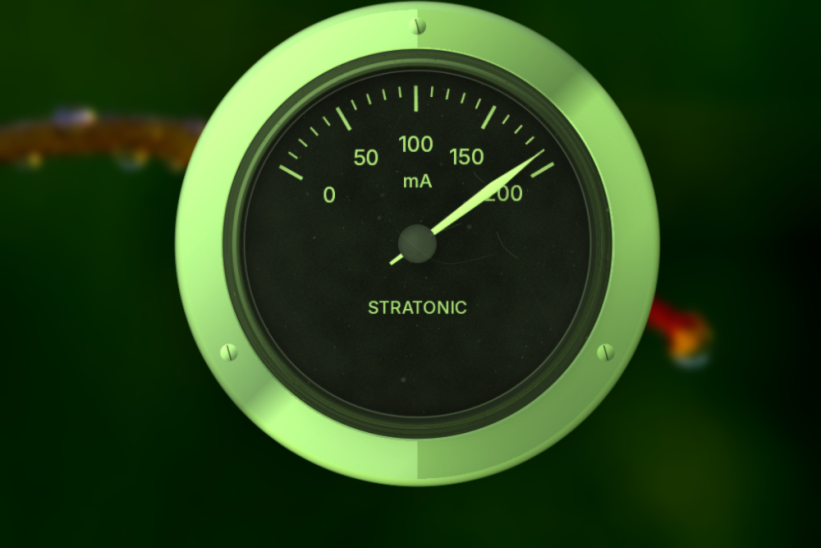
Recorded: 190mA
